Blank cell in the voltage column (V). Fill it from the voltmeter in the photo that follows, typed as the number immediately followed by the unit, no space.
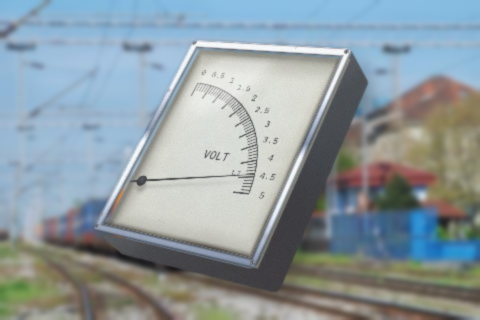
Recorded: 4.5V
